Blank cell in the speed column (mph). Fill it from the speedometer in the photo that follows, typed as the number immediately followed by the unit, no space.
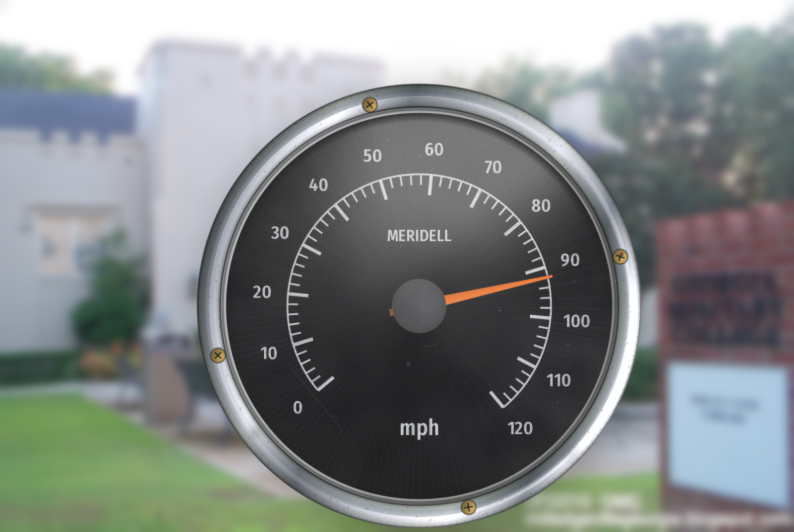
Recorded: 92mph
